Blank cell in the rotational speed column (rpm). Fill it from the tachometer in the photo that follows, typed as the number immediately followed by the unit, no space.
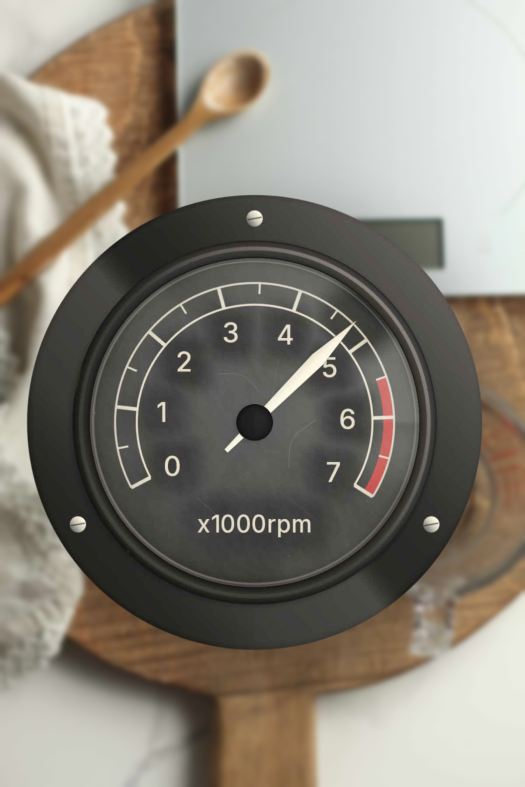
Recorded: 4750rpm
